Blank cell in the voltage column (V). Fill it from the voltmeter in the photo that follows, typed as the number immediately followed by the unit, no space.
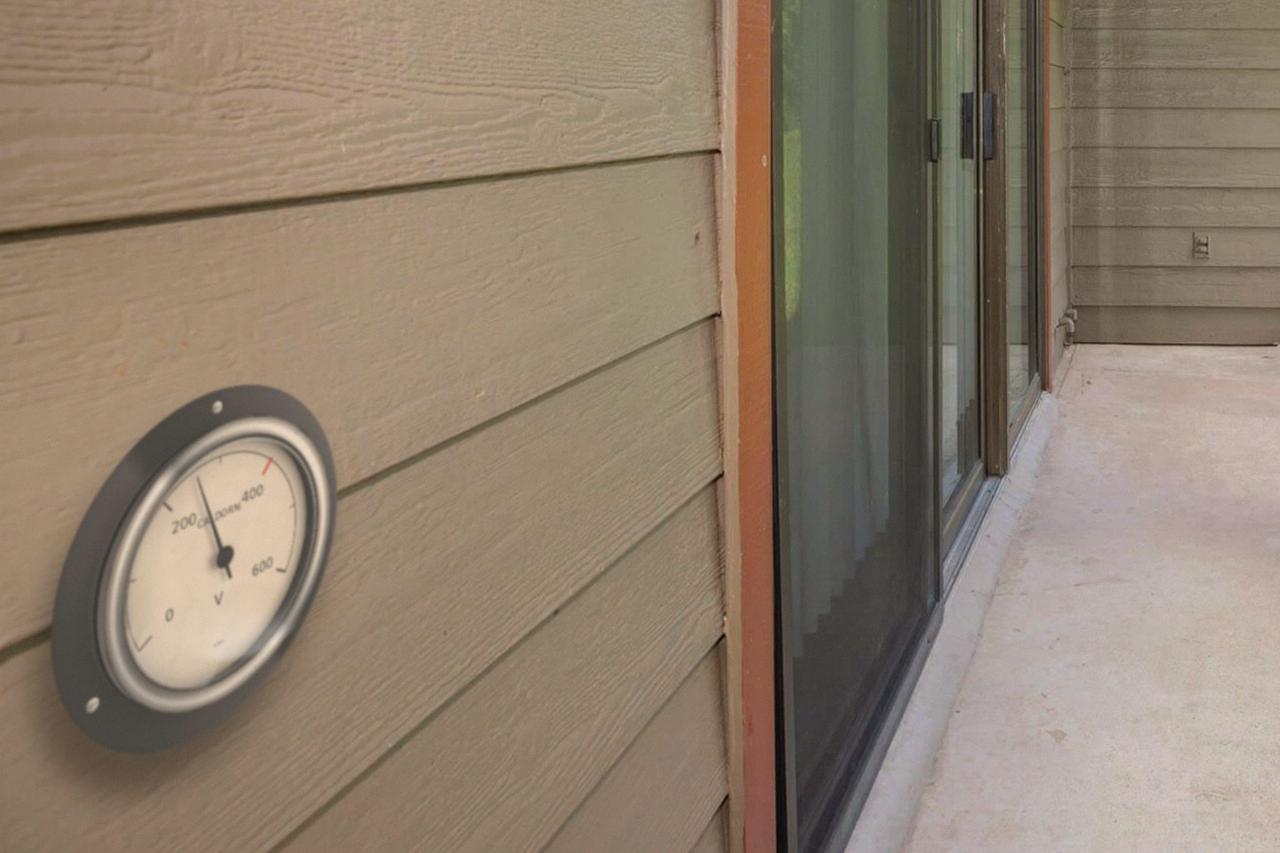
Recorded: 250V
